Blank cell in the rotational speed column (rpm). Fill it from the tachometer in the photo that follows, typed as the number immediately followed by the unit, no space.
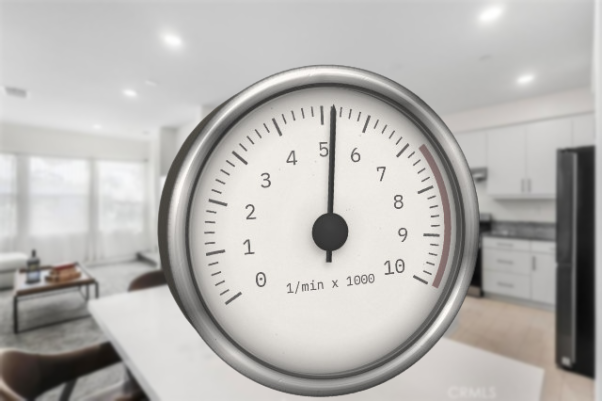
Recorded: 5200rpm
